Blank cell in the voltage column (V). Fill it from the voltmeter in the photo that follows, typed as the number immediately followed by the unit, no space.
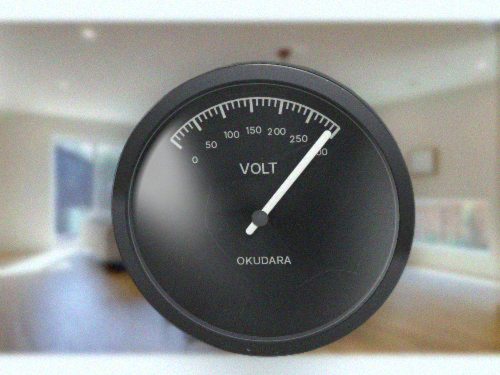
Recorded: 290V
